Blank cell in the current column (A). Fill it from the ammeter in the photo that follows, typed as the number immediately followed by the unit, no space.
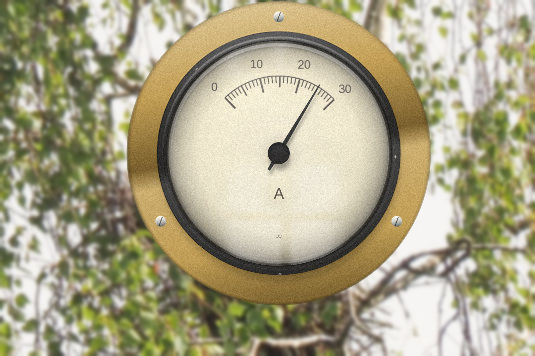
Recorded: 25A
